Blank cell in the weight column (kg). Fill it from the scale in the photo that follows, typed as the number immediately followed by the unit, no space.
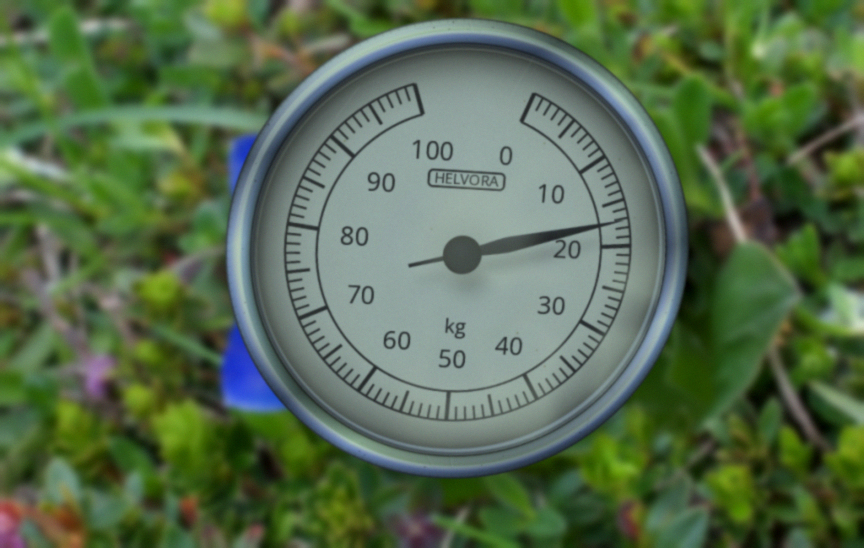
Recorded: 17kg
